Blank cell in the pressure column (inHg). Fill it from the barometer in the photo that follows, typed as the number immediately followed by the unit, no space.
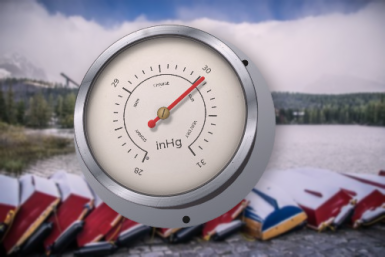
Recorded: 30.05inHg
